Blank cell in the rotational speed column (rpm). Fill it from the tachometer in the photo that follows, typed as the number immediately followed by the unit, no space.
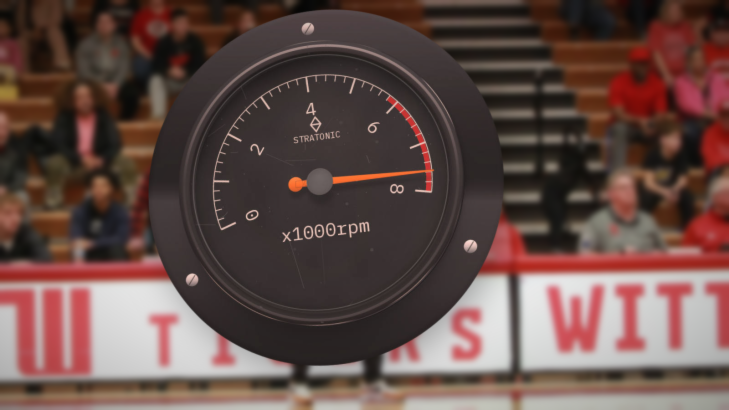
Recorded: 7600rpm
